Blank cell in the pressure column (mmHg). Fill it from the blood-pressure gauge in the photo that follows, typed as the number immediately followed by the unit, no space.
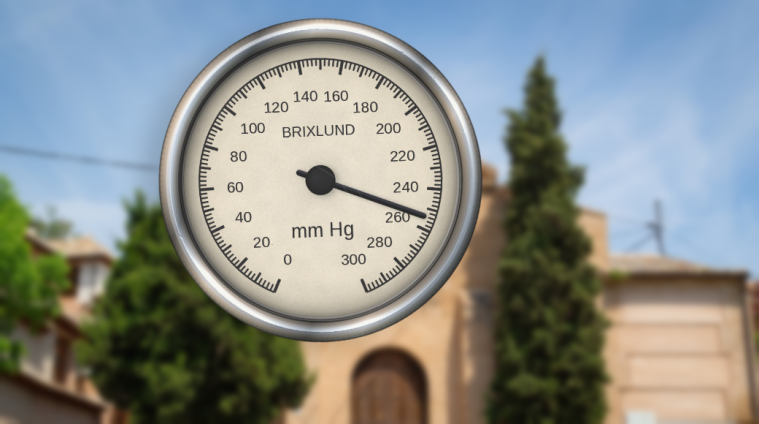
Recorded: 254mmHg
